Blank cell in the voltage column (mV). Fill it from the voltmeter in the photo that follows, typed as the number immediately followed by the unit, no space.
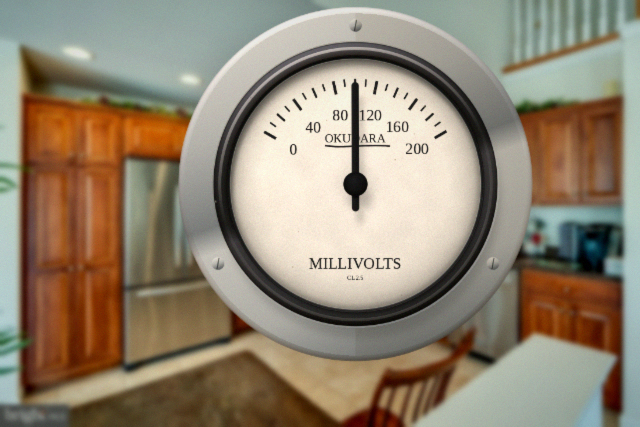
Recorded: 100mV
